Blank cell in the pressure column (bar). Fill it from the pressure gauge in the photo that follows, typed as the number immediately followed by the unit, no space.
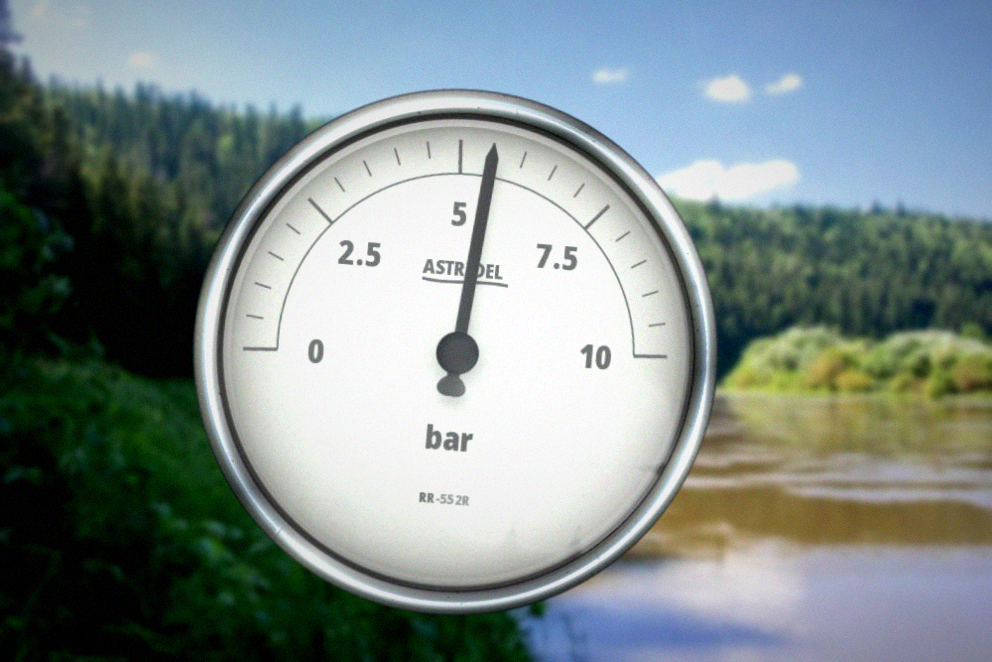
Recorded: 5.5bar
